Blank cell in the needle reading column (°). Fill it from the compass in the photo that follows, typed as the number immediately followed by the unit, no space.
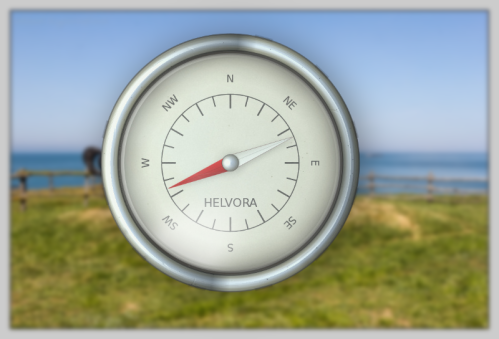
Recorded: 247.5°
